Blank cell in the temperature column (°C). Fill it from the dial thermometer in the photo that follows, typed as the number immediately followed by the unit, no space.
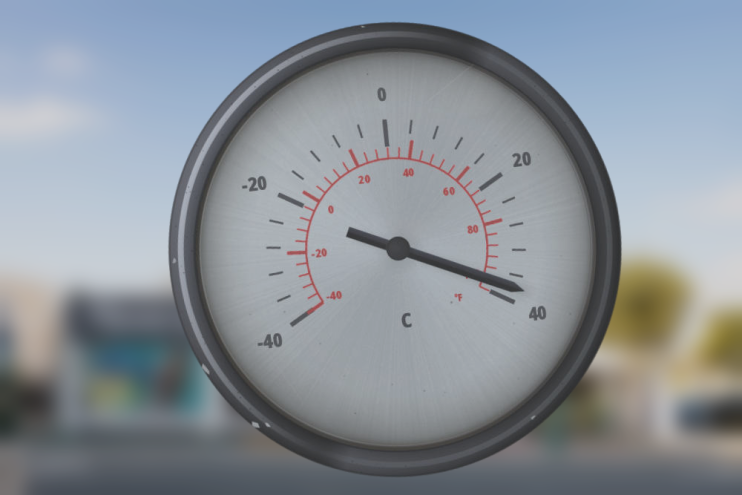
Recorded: 38°C
